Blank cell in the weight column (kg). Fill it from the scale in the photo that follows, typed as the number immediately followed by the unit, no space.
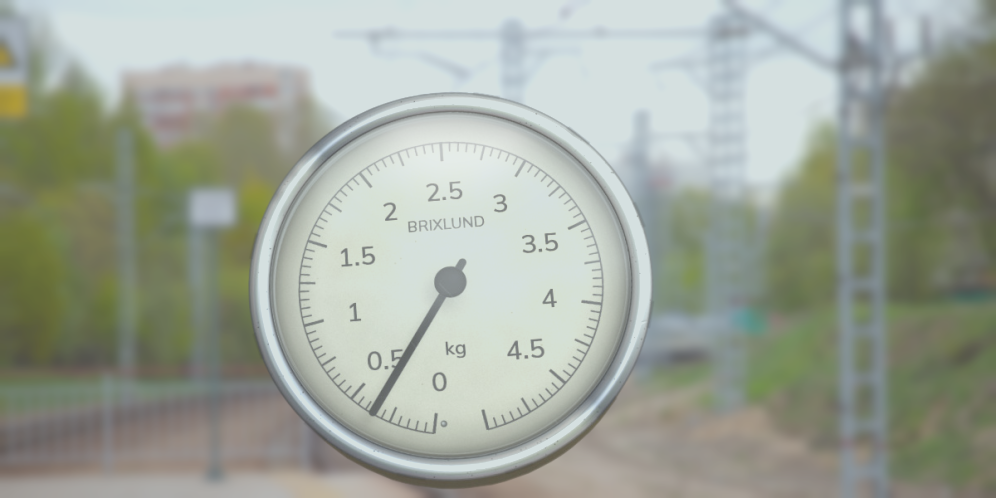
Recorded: 0.35kg
